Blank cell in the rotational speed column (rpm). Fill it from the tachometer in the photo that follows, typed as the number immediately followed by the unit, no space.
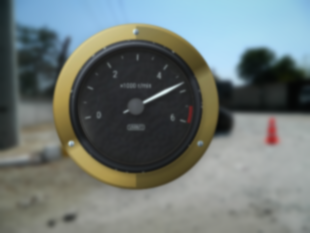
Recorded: 4750rpm
